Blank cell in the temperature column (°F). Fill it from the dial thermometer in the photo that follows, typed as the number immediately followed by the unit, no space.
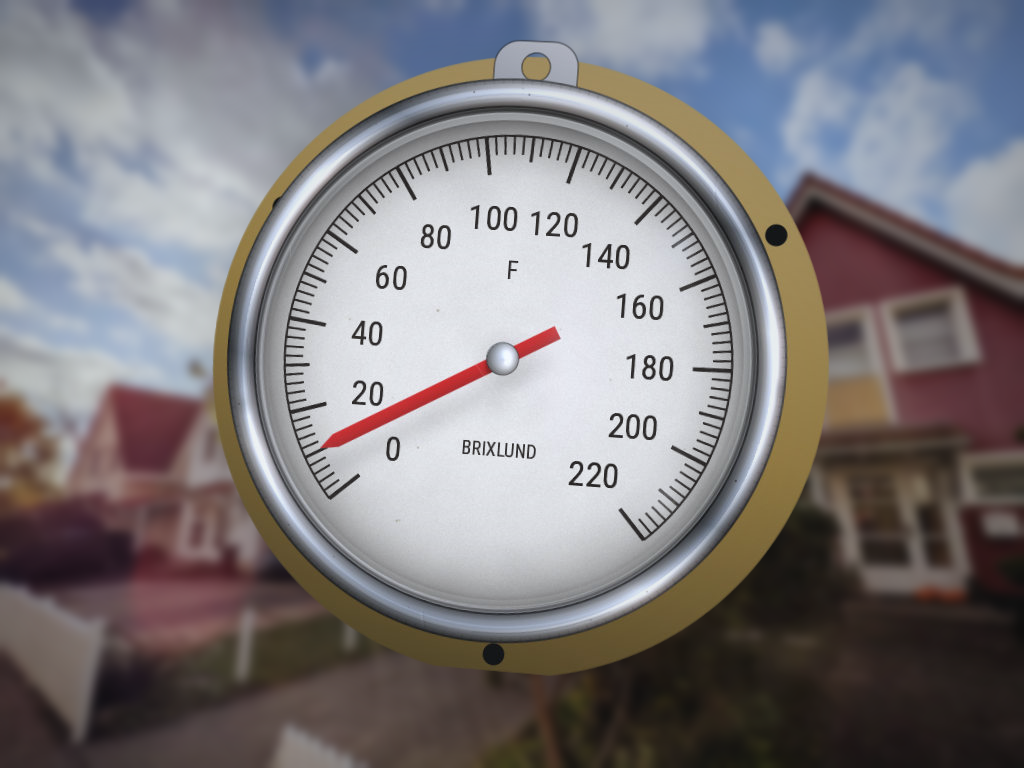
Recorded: 10°F
